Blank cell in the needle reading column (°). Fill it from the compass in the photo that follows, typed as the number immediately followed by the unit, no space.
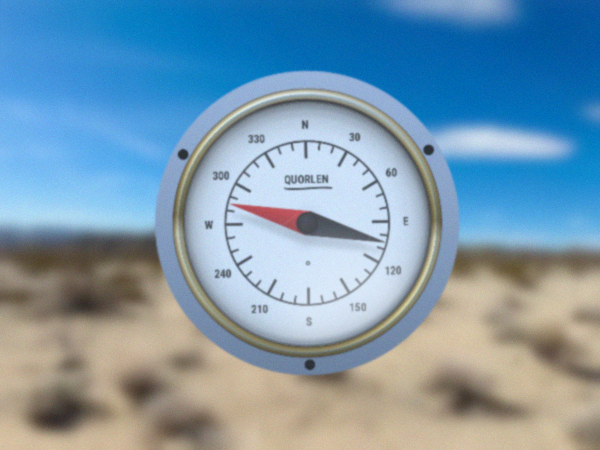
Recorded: 285°
